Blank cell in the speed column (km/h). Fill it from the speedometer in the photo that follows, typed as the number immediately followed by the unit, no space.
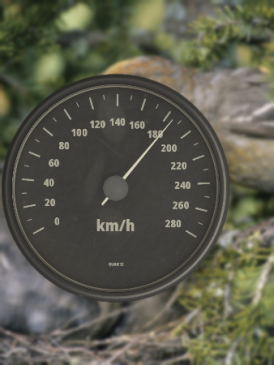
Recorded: 185km/h
